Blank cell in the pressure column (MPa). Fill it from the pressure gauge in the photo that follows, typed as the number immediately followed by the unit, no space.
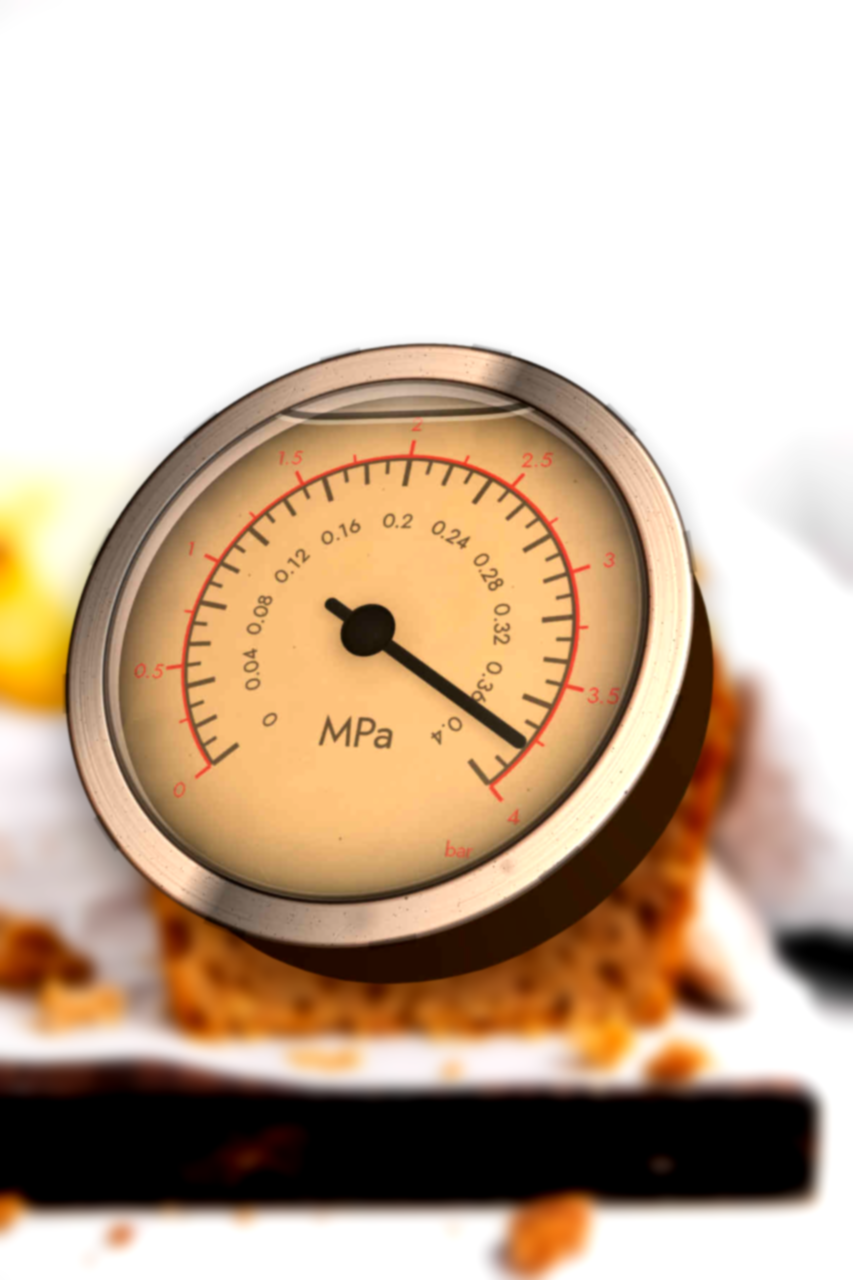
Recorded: 0.38MPa
